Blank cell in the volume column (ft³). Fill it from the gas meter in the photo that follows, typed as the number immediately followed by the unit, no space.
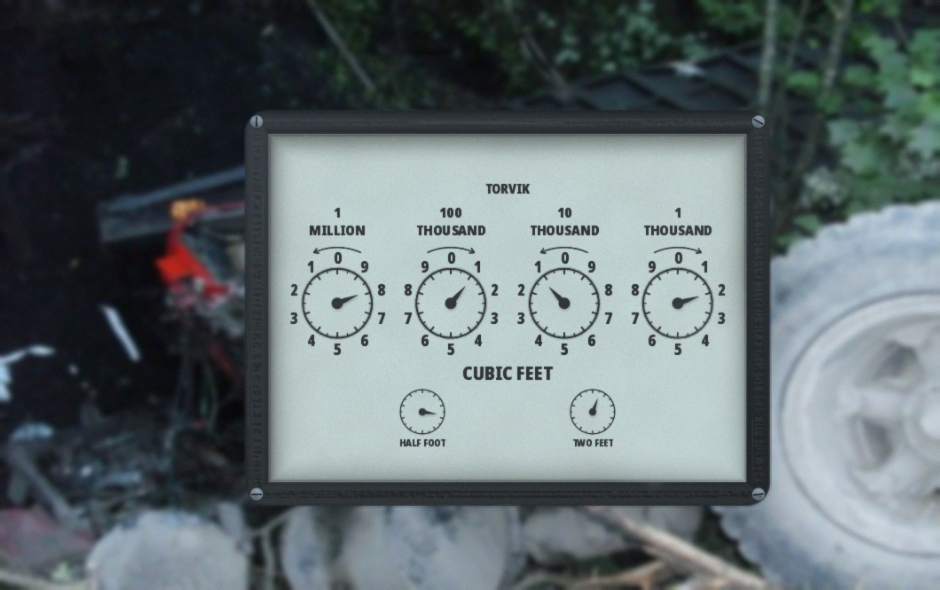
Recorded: 811200ft³
